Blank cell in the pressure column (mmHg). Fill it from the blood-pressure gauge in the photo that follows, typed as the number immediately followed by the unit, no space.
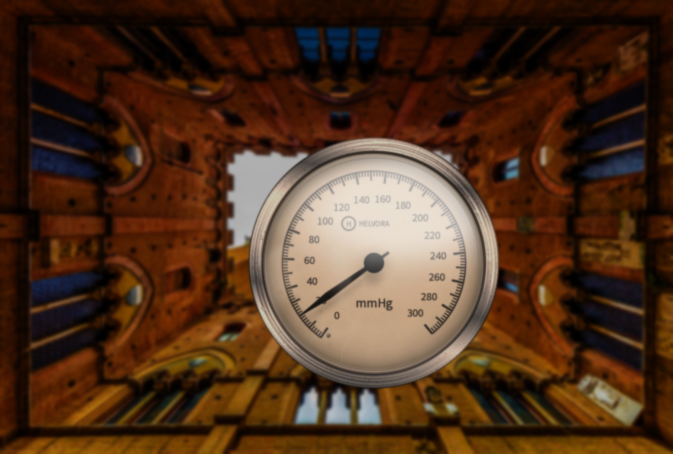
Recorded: 20mmHg
